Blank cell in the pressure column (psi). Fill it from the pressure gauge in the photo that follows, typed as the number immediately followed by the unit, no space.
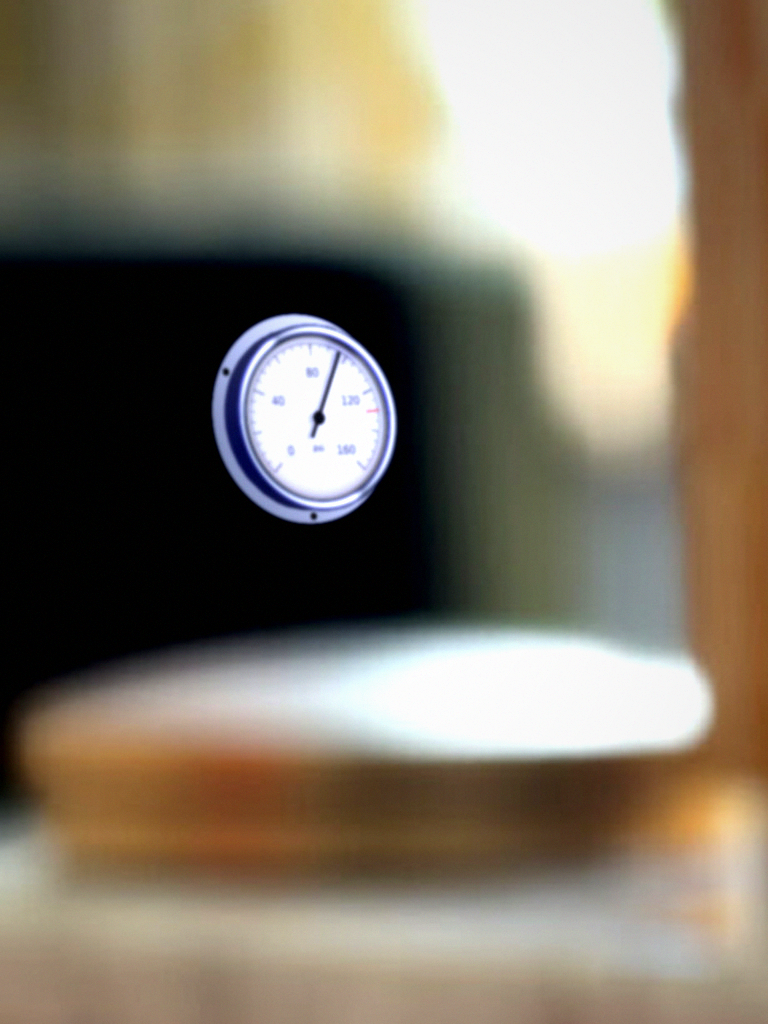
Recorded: 95psi
